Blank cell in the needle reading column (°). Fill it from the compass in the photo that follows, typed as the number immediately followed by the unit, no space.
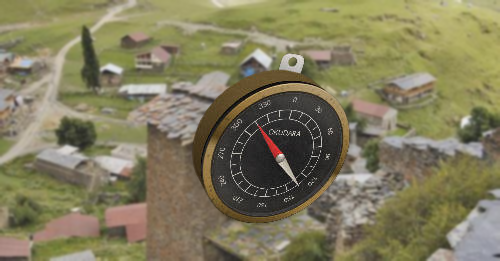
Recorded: 315°
